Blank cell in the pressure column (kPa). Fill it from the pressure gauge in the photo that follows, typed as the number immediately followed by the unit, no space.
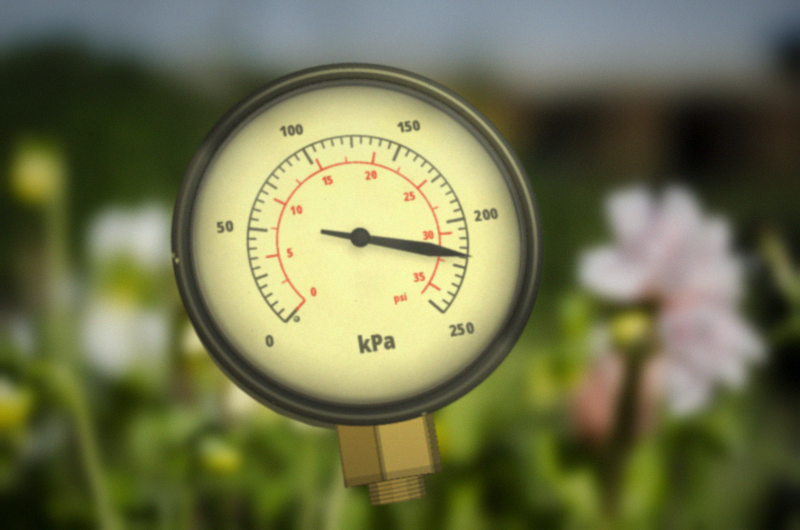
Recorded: 220kPa
